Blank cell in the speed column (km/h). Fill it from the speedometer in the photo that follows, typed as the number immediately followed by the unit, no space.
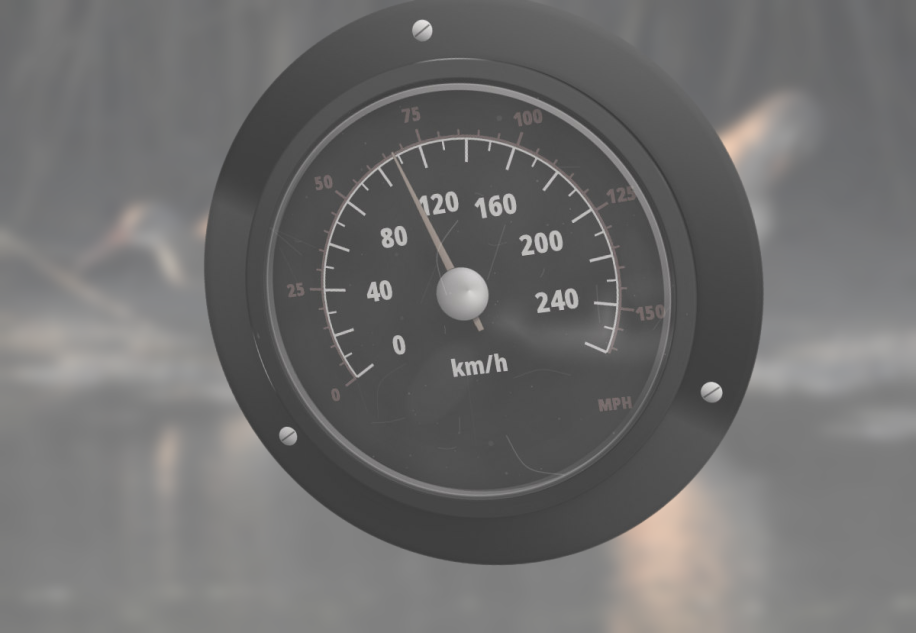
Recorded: 110km/h
